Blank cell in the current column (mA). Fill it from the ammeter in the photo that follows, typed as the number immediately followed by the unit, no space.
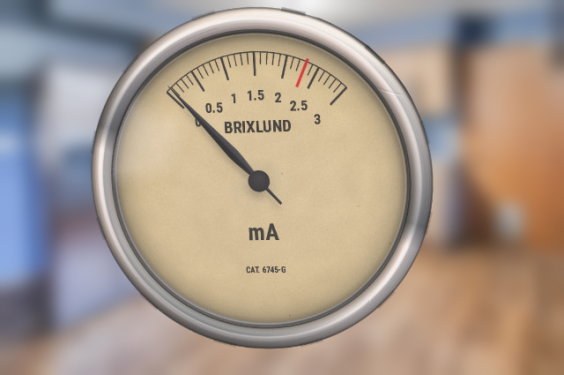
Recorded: 0.1mA
